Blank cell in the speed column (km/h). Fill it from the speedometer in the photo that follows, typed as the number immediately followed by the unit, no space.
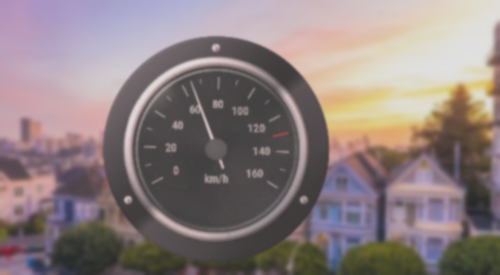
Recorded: 65km/h
